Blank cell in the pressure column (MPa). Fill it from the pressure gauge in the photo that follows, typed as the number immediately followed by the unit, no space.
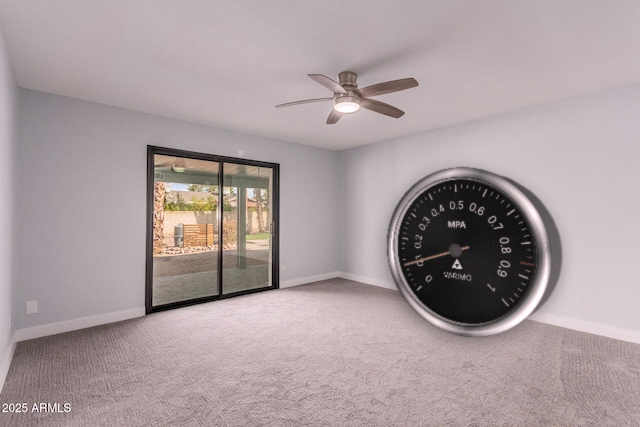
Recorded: 0.1MPa
